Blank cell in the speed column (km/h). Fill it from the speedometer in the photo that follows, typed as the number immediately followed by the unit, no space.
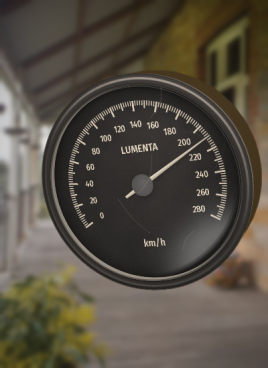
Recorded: 210km/h
